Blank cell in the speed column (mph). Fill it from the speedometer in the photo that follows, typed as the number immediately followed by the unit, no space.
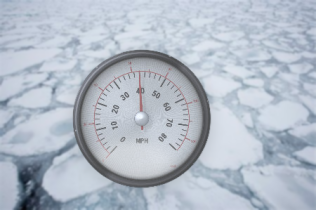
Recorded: 40mph
